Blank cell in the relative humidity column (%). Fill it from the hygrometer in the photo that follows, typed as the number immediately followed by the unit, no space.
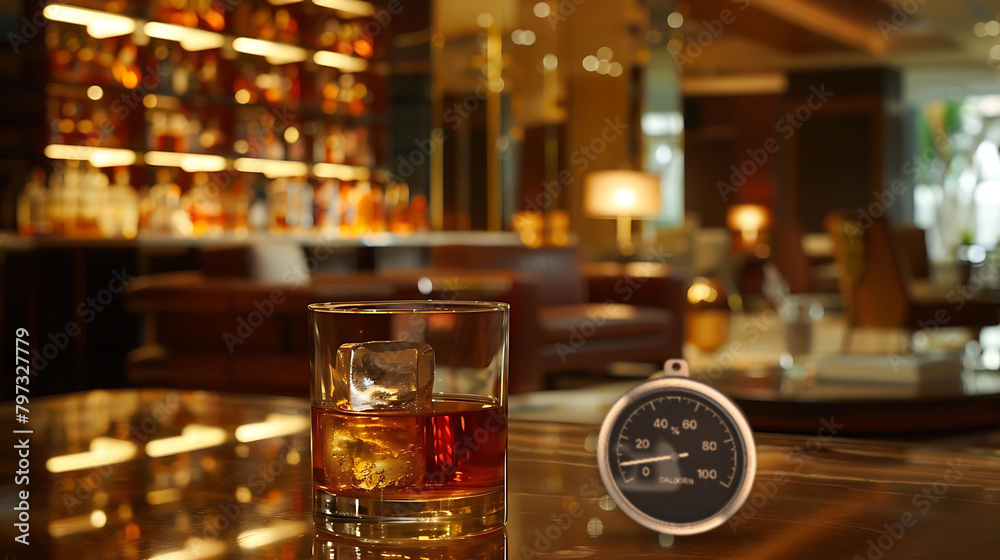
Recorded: 8%
